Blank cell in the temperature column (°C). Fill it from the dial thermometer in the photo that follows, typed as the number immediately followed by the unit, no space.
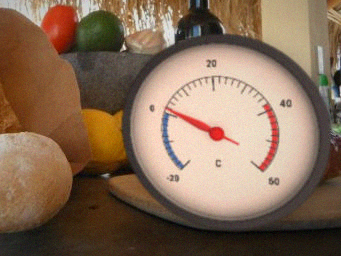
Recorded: 2°C
